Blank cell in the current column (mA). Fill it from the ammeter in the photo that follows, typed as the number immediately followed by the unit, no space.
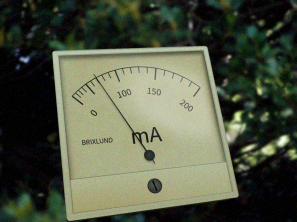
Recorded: 70mA
